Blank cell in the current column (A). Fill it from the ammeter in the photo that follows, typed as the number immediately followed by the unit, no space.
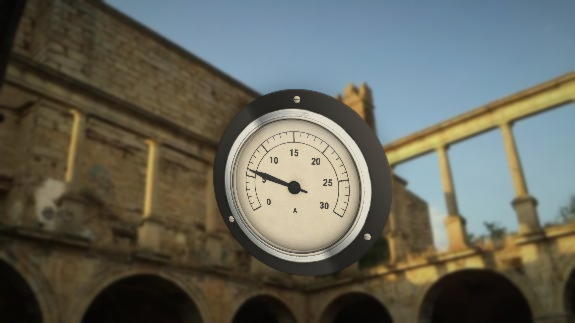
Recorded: 6A
